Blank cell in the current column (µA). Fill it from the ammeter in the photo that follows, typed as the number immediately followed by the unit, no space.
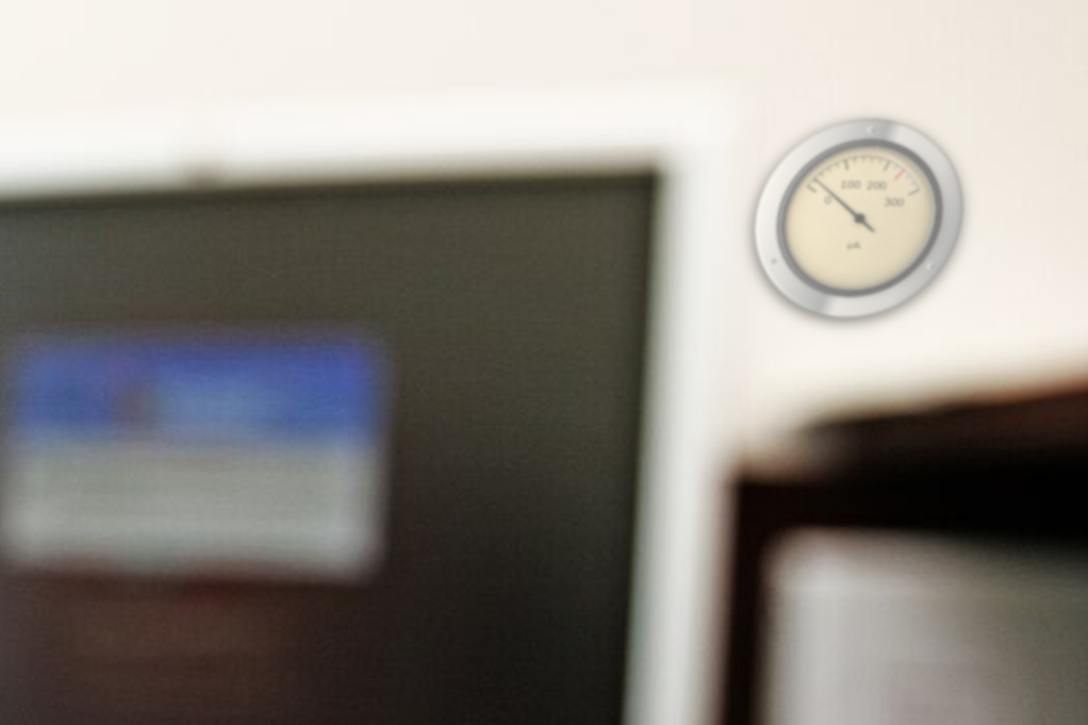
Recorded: 20µA
